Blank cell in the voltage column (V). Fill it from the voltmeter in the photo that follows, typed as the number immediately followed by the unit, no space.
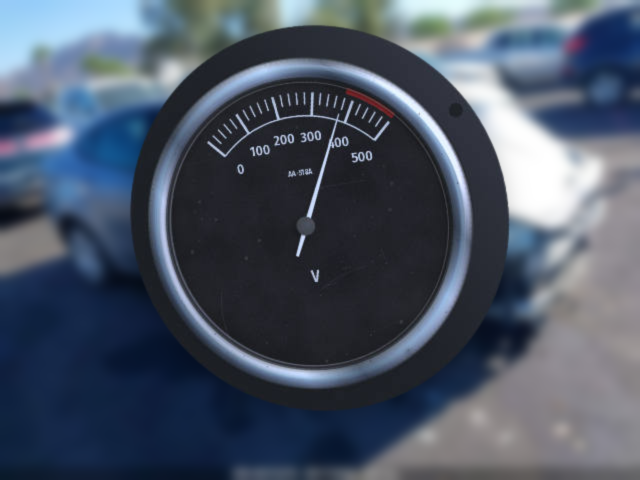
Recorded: 380V
